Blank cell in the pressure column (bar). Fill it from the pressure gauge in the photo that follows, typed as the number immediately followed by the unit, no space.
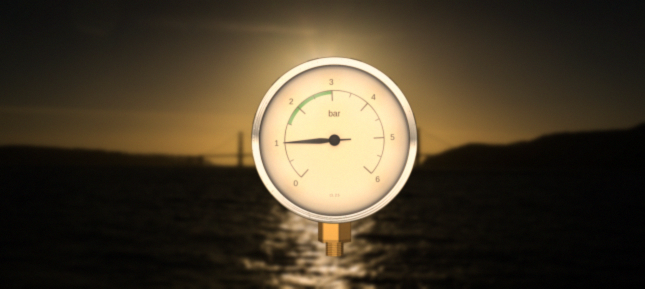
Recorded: 1bar
